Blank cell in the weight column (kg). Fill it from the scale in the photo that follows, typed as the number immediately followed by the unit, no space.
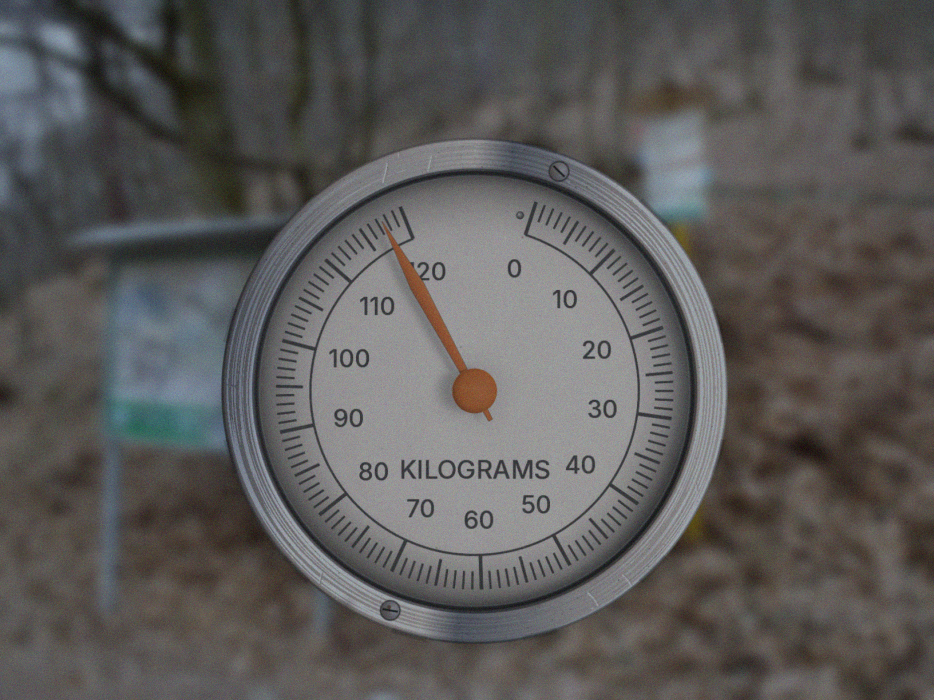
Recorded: 117.5kg
